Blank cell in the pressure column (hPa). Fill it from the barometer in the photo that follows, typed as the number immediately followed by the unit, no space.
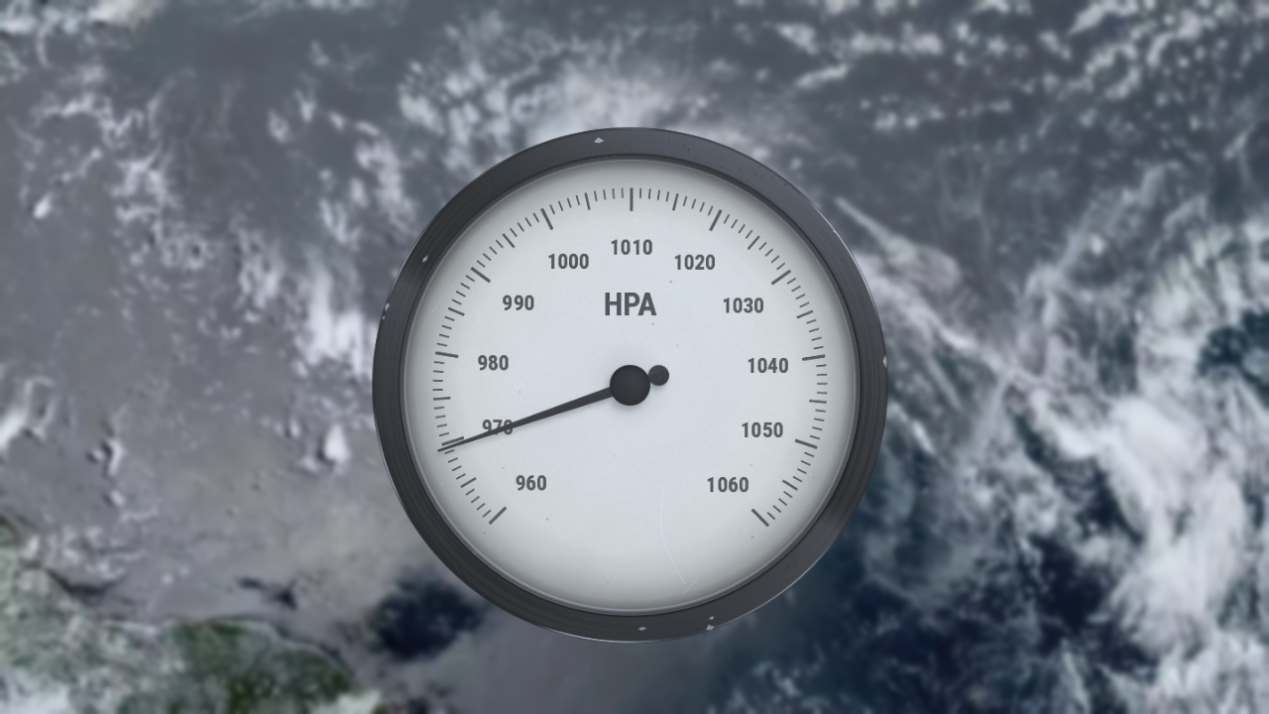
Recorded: 969.5hPa
